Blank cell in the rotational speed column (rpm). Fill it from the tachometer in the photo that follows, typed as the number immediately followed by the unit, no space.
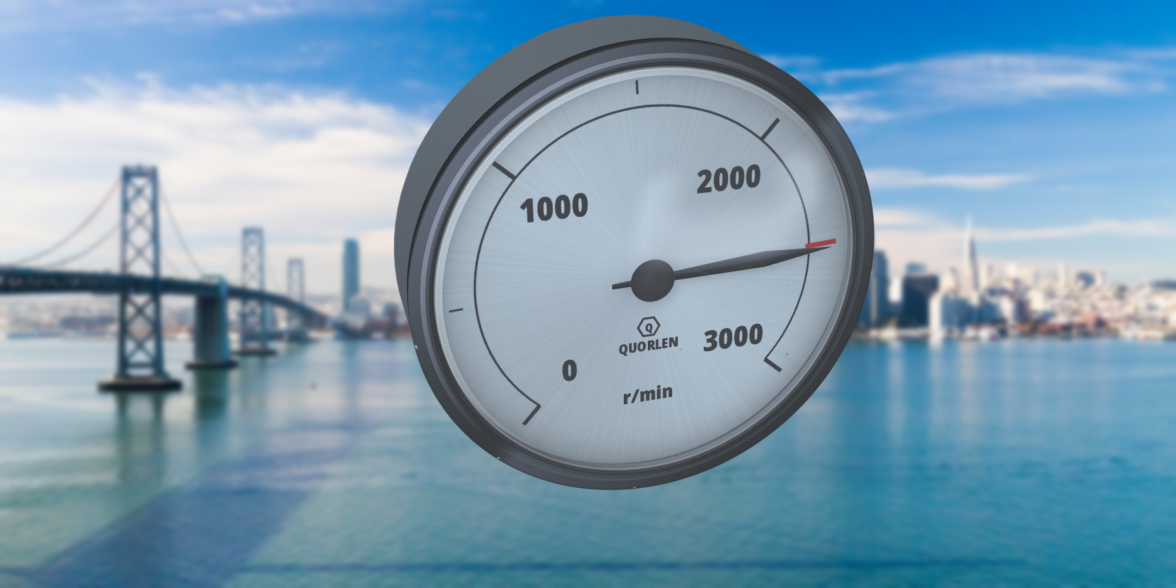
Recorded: 2500rpm
